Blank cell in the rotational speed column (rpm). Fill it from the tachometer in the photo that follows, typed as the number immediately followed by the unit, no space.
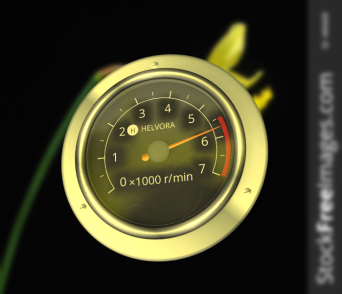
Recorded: 5750rpm
